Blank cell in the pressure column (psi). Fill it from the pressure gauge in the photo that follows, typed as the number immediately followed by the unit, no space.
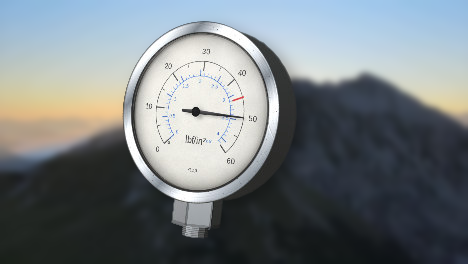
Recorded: 50psi
